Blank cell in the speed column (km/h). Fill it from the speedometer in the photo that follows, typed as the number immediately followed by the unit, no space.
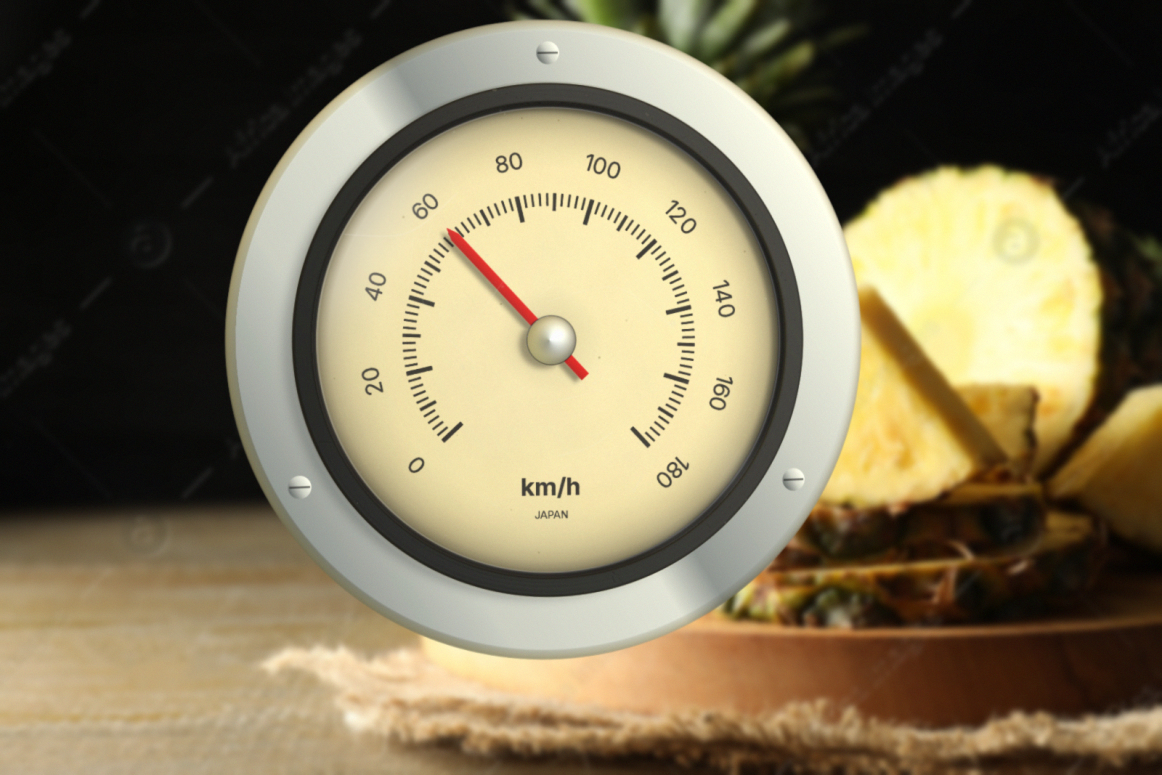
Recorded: 60km/h
